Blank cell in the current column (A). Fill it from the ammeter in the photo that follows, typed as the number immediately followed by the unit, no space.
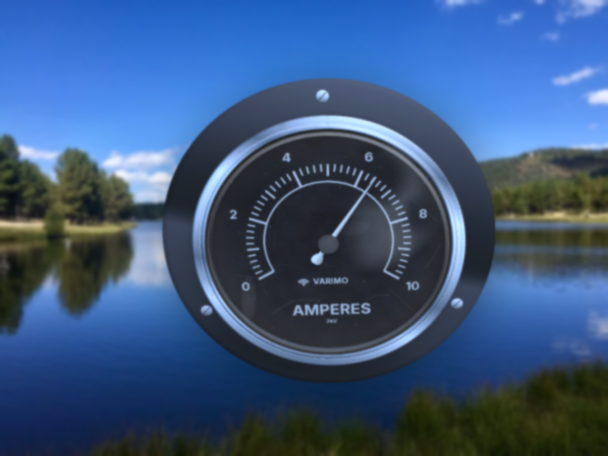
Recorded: 6.4A
